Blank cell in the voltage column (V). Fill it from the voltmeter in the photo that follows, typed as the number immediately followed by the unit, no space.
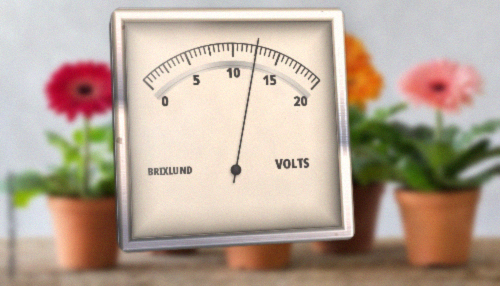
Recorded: 12.5V
